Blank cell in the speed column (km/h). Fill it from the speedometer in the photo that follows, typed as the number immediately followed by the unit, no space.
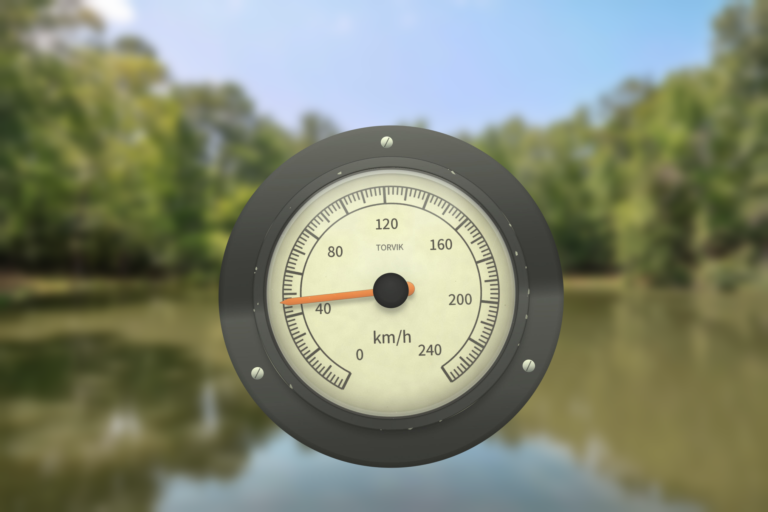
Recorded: 46km/h
